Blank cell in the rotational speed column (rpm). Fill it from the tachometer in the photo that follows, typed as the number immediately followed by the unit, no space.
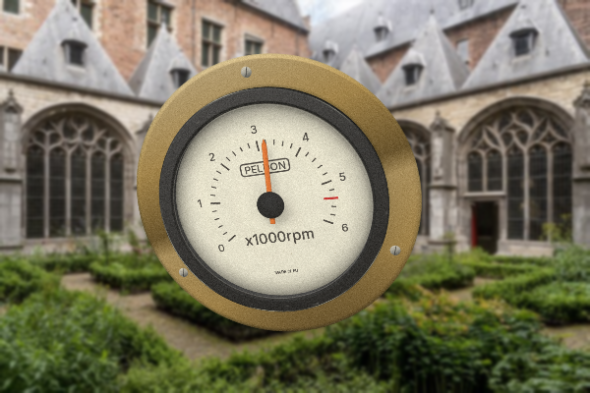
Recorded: 3200rpm
